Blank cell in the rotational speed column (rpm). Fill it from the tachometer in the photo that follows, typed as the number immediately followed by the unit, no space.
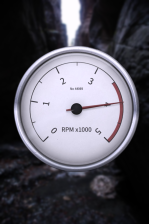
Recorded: 4000rpm
